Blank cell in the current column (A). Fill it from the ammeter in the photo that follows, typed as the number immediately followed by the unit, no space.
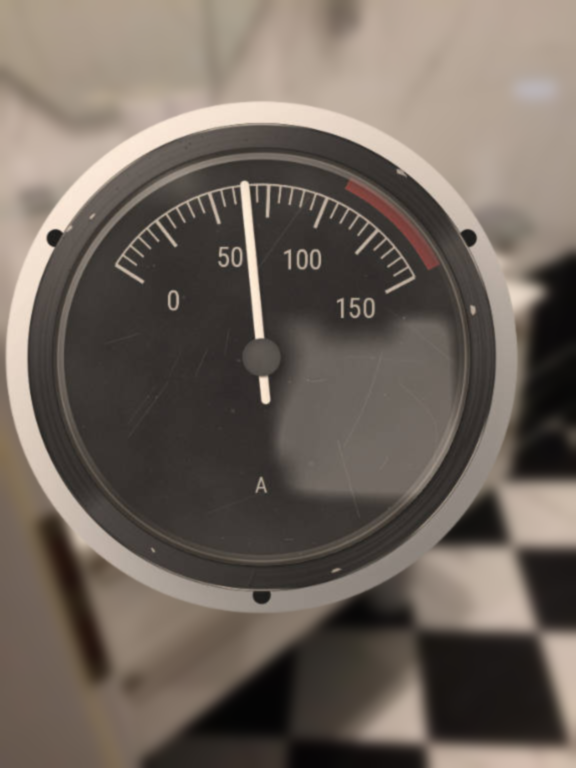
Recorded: 65A
